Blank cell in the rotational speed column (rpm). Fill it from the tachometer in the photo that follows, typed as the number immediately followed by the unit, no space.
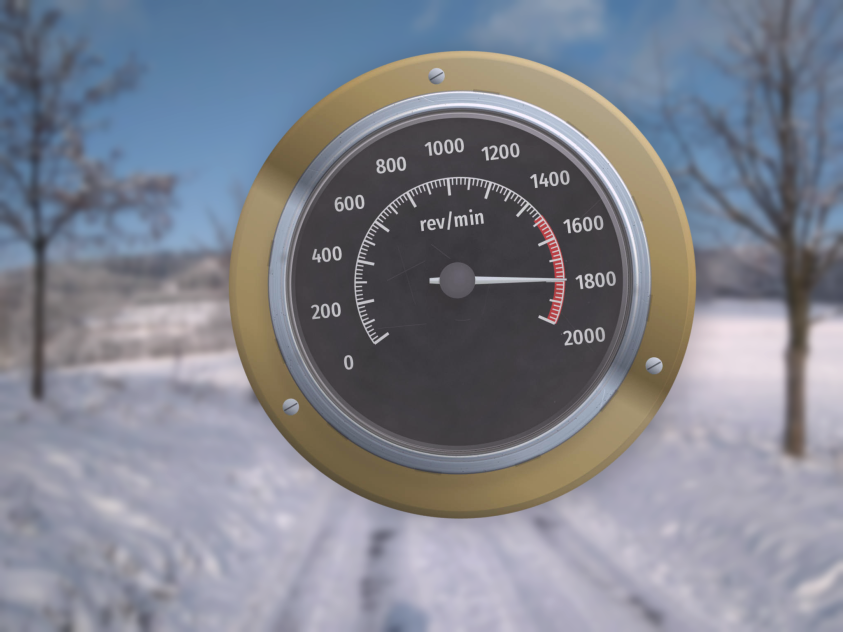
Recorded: 1800rpm
